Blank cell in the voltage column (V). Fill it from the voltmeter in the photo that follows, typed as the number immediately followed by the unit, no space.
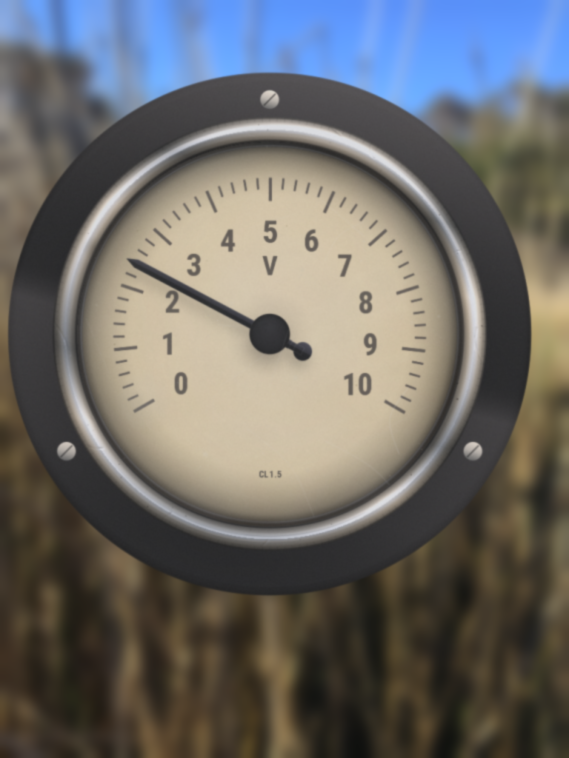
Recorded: 2.4V
